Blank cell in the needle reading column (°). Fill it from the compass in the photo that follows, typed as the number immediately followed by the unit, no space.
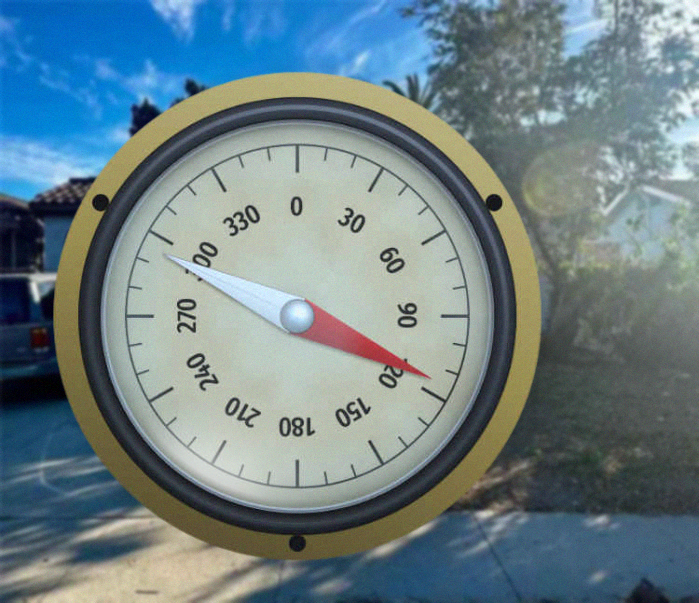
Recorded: 115°
